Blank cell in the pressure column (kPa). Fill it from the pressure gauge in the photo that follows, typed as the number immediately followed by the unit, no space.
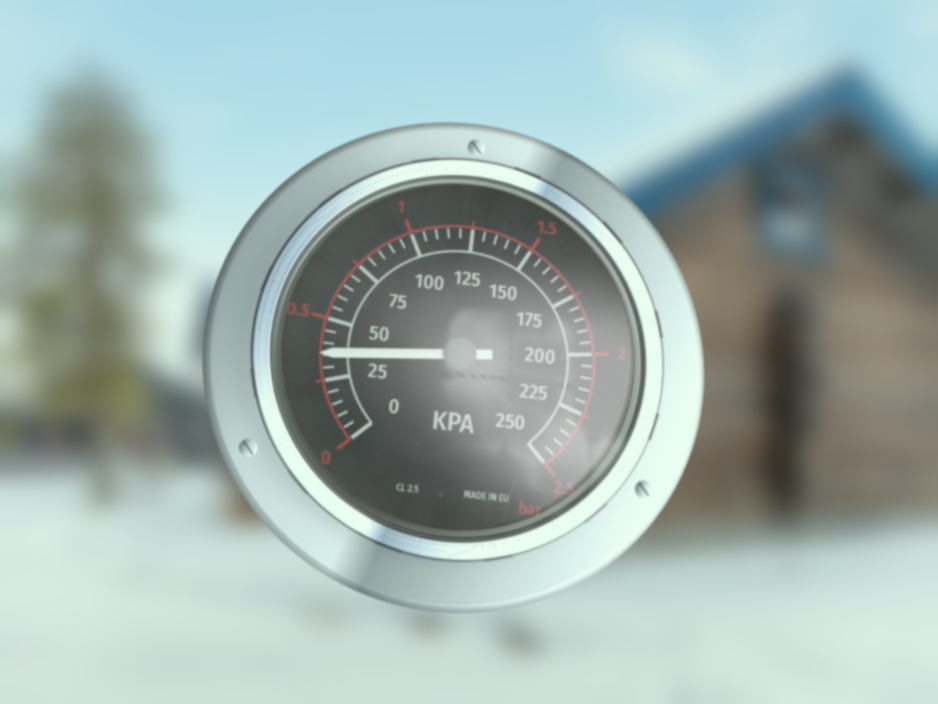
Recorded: 35kPa
